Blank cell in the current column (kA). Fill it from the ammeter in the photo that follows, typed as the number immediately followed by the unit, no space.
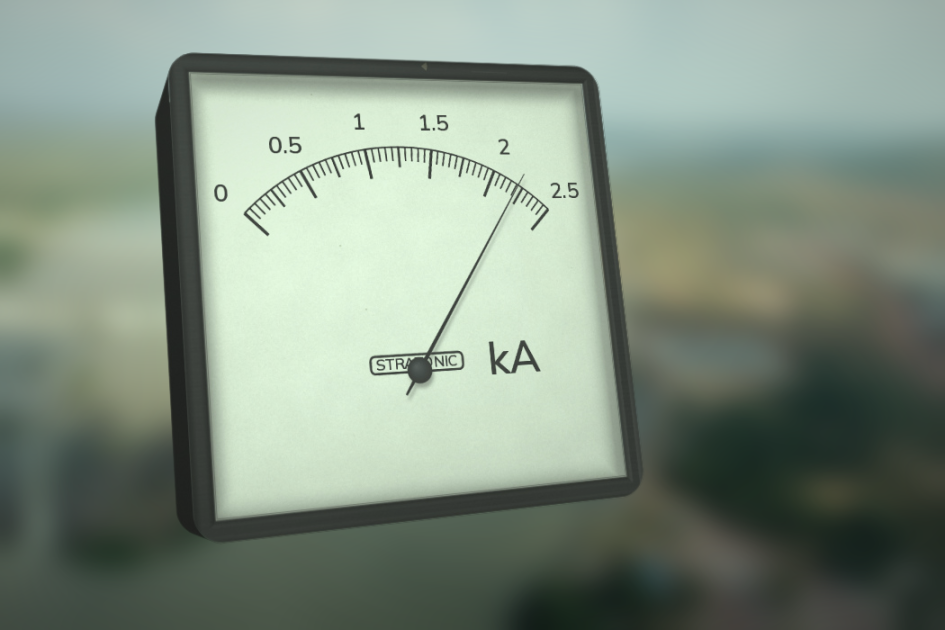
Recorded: 2.2kA
